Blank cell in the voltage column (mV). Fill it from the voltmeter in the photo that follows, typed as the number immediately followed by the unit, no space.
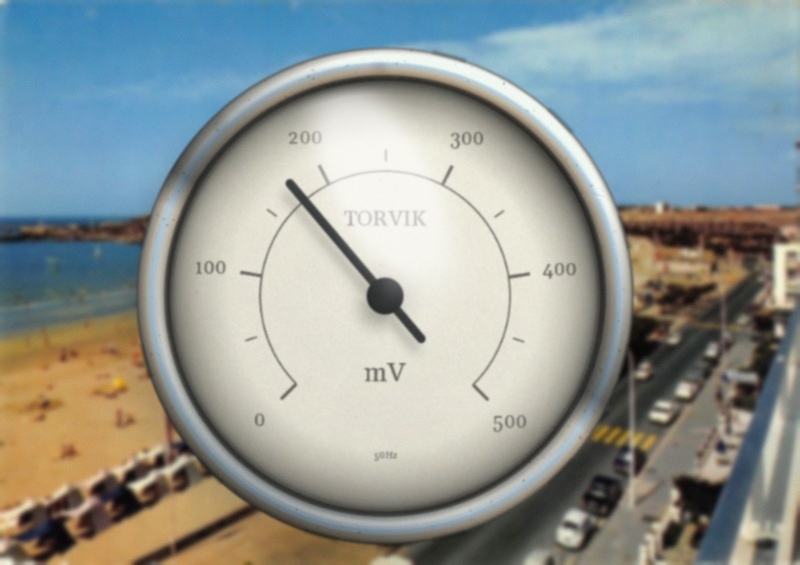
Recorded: 175mV
